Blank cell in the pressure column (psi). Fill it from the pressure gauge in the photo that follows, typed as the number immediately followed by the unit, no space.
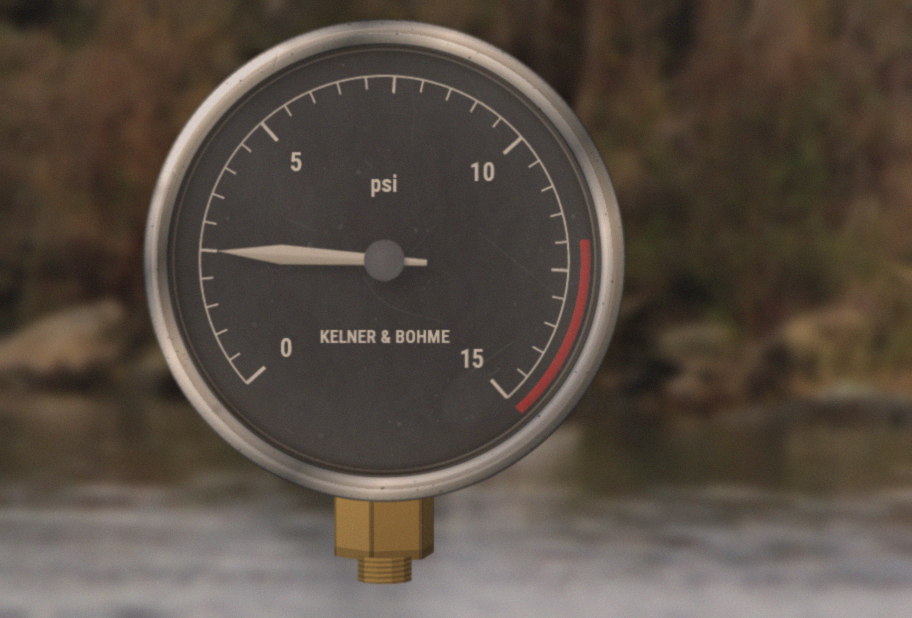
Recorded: 2.5psi
